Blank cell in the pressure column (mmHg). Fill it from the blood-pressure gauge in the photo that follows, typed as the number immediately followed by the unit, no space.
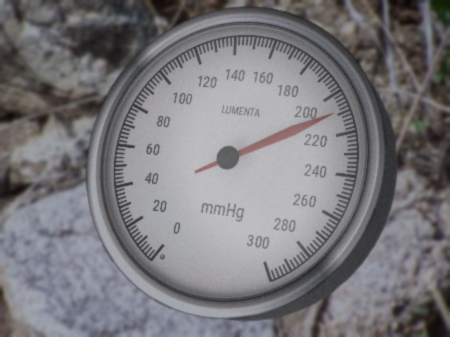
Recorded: 210mmHg
